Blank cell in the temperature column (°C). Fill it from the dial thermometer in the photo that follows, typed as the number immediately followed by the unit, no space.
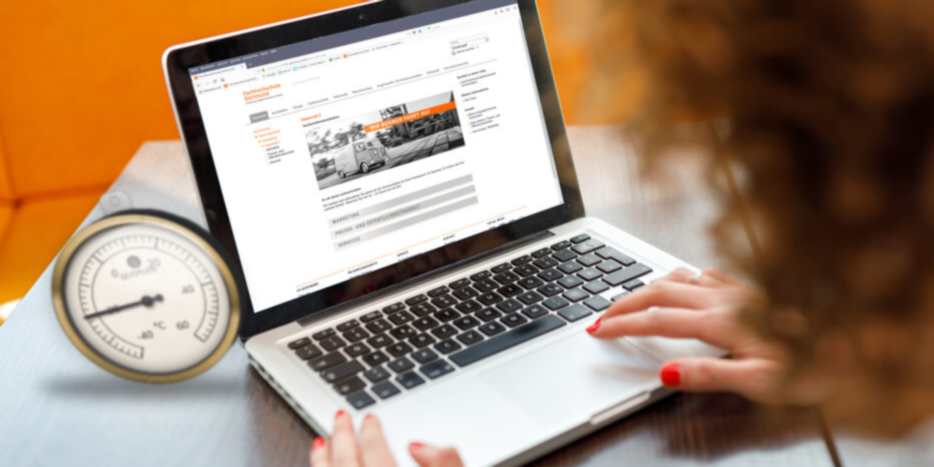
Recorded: -20°C
